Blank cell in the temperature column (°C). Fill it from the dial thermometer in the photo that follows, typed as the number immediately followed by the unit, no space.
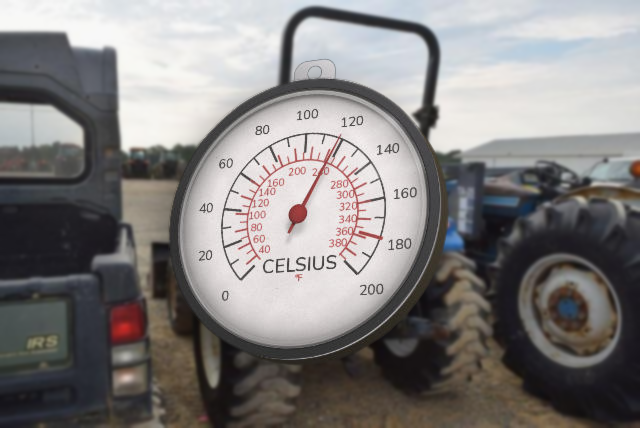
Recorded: 120°C
